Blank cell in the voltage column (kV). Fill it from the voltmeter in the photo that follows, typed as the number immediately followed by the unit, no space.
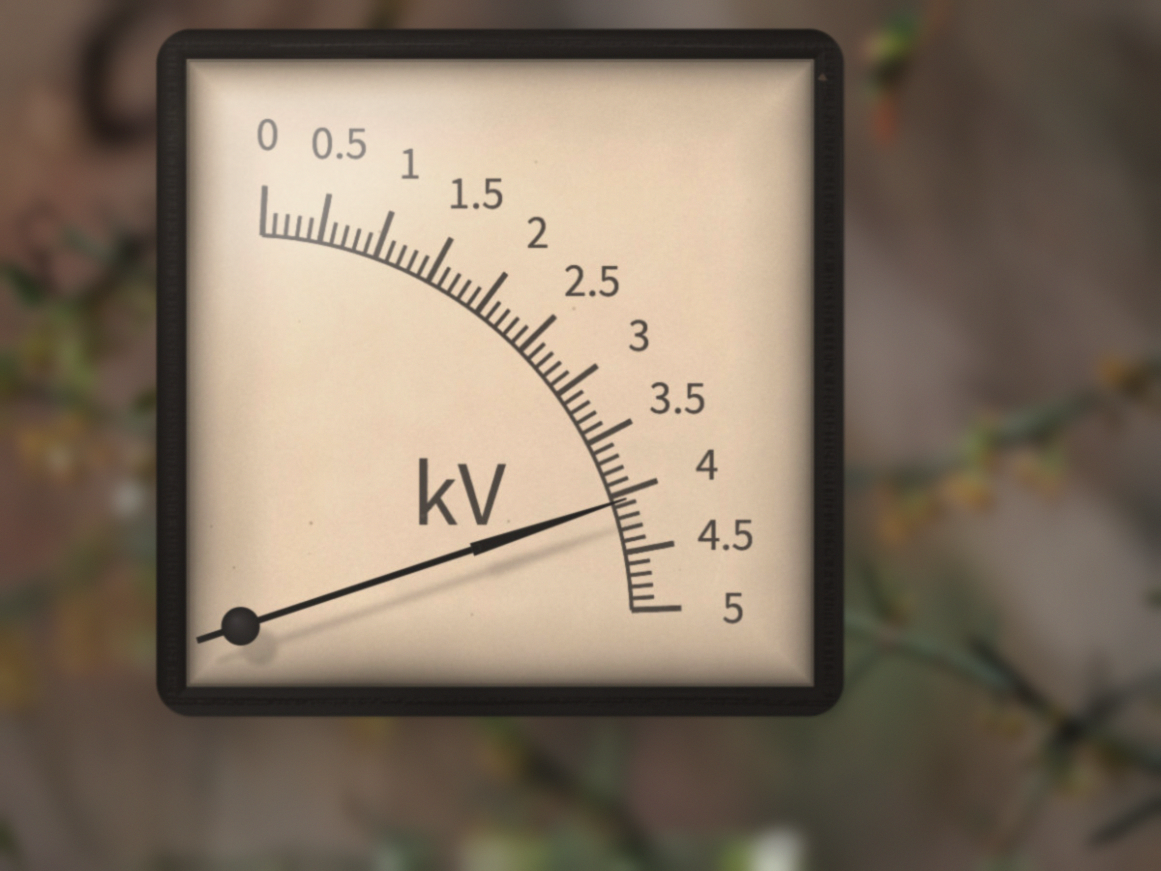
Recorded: 4.05kV
